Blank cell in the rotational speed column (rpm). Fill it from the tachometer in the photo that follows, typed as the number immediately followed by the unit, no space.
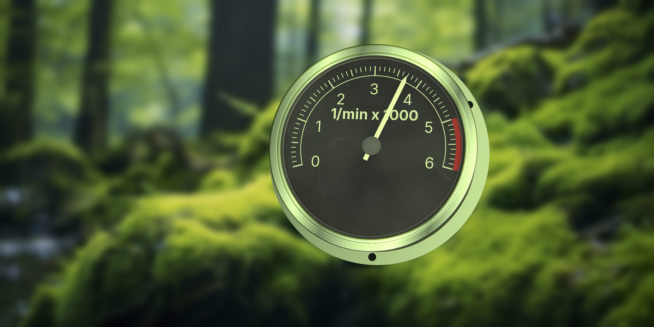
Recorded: 3700rpm
